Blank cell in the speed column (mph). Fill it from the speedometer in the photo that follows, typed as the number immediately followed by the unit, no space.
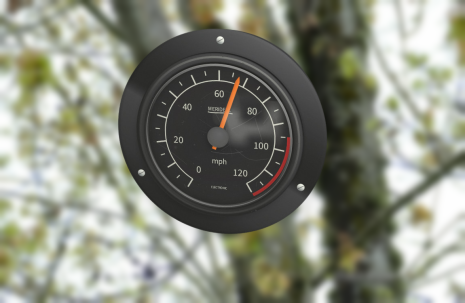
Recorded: 67.5mph
